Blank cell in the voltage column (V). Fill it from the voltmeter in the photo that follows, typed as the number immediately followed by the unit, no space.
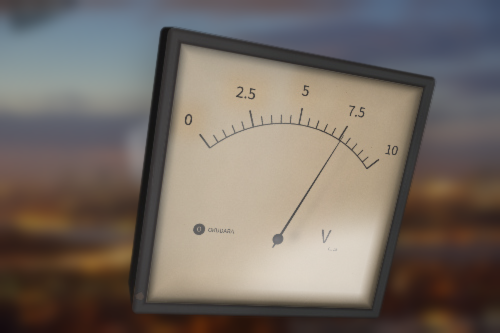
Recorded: 7.5V
